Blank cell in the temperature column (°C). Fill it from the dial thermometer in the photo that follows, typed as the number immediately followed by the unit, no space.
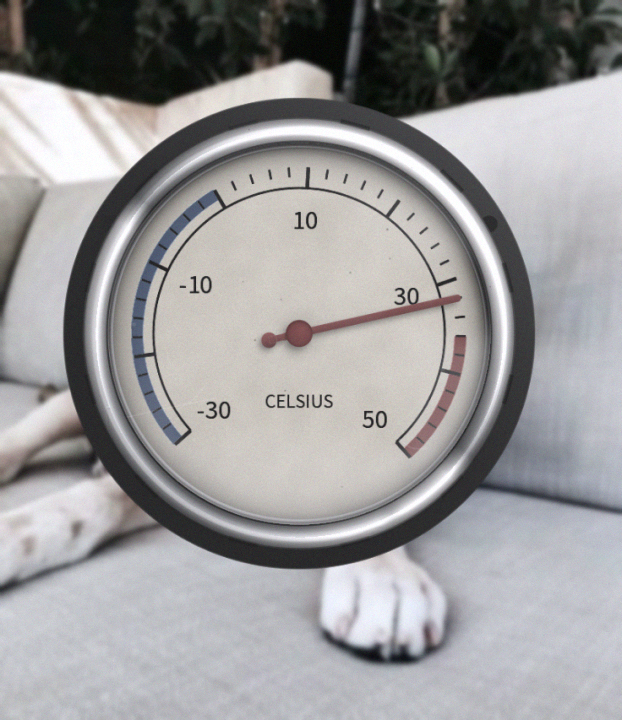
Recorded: 32°C
